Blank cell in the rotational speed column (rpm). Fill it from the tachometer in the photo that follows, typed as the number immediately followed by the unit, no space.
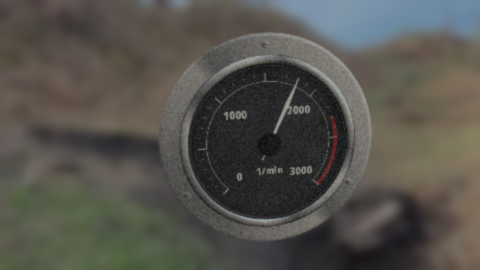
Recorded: 1800rpm
